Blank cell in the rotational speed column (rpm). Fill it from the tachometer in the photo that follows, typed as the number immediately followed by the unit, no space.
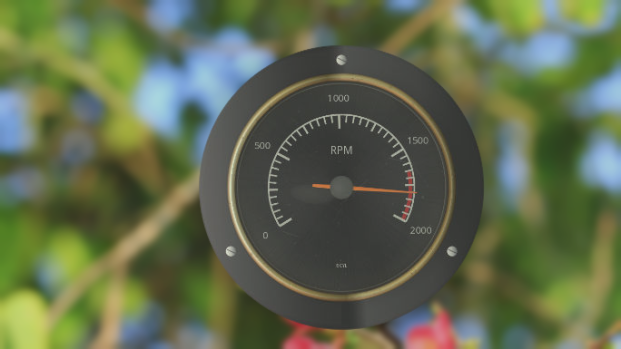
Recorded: 1800rpm
